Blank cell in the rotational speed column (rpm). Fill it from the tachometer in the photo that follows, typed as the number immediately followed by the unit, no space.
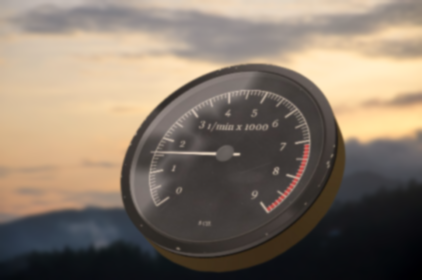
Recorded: 1500rpm
